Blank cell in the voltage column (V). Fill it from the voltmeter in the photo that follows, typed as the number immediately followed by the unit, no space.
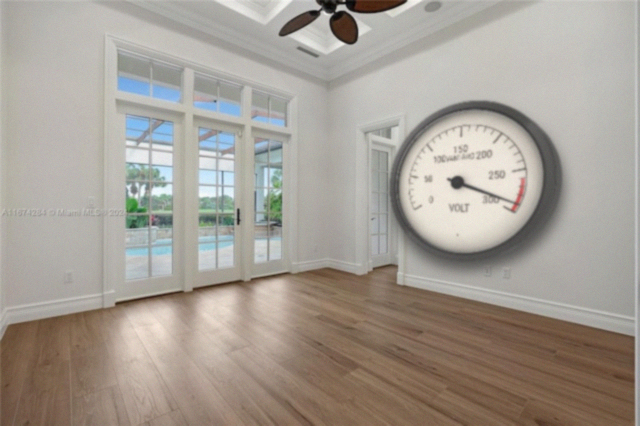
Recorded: 290V
